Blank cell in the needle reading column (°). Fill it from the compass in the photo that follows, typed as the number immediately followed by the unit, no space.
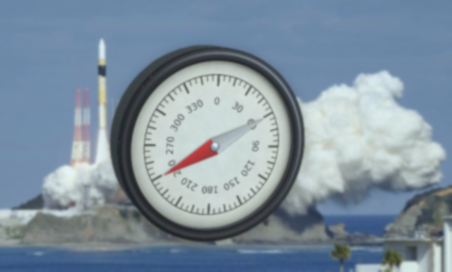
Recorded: 240°
